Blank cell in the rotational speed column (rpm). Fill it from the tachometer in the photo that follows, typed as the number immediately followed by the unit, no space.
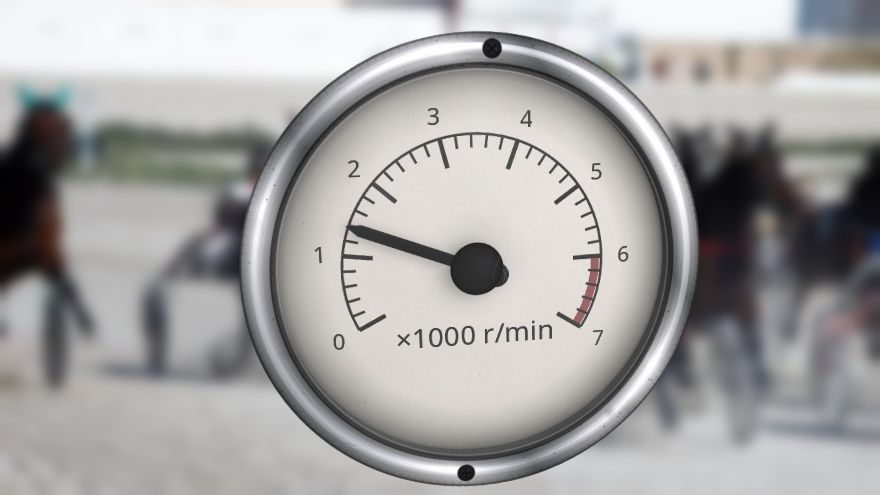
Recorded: 1400rpm
